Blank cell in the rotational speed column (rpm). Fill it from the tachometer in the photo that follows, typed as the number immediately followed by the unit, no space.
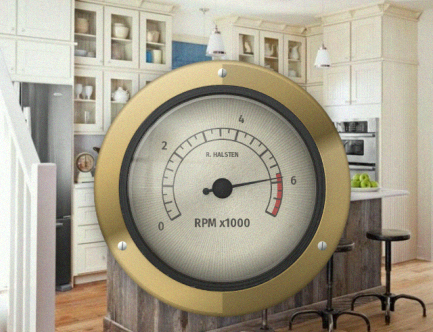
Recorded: 5875rpm
